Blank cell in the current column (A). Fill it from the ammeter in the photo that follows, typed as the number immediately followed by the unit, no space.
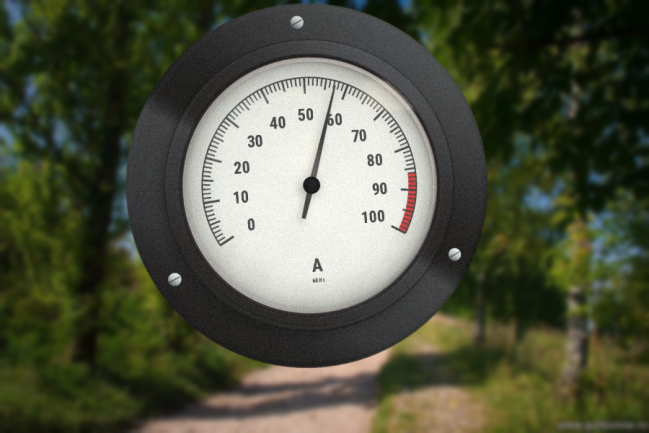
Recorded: 57A
